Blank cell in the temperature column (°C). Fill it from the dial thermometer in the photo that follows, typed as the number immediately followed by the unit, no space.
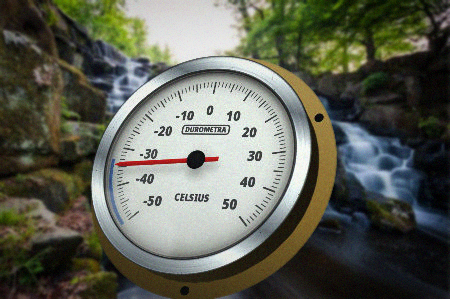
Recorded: -35°C
